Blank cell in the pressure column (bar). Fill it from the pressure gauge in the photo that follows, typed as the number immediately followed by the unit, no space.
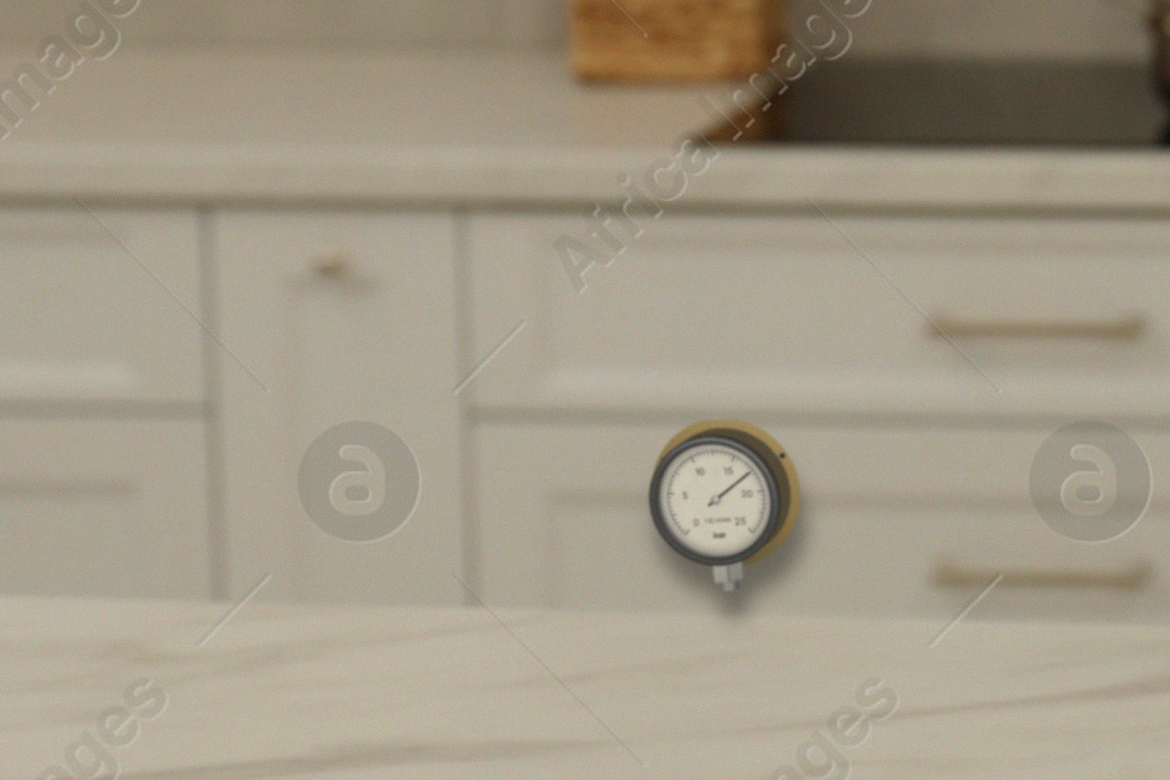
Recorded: 17.5bar
